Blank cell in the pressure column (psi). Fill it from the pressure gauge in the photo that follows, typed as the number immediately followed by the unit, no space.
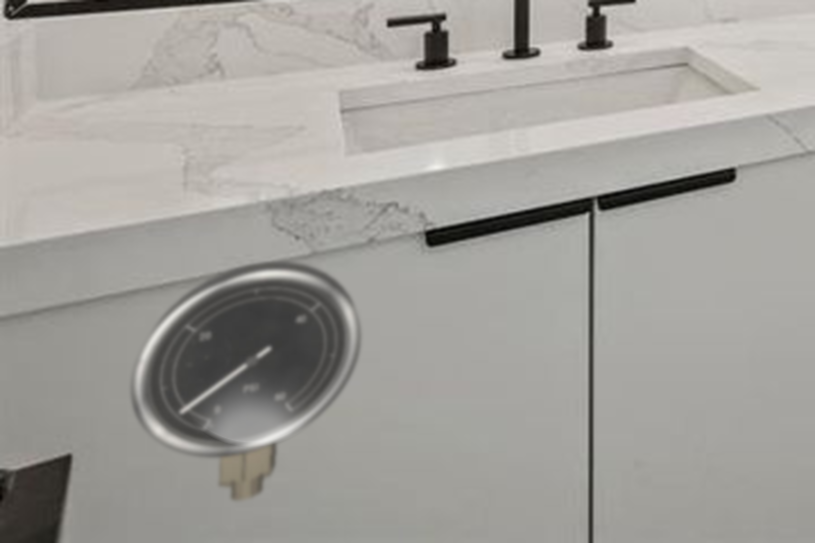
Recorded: 5psi
